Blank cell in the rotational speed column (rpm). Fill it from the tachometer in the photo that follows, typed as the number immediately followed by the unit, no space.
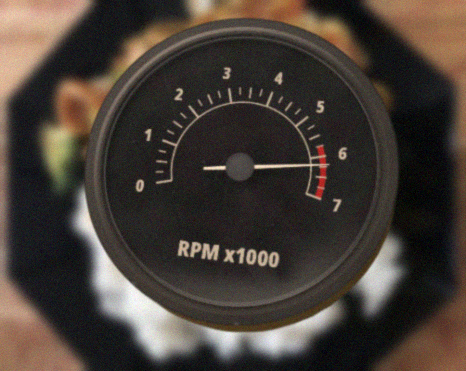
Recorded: 6250rpm
